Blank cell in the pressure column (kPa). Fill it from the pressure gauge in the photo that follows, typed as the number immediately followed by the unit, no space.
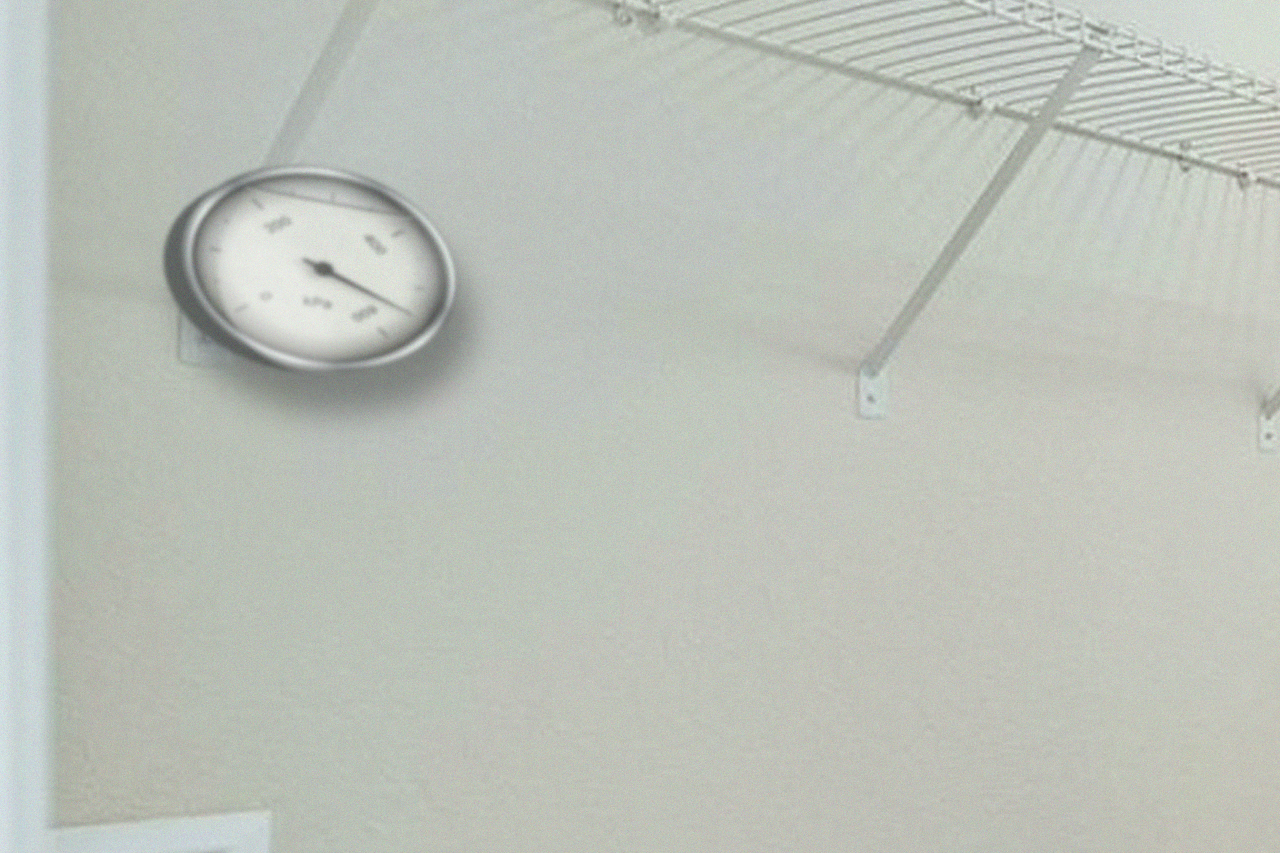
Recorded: 550kPa
